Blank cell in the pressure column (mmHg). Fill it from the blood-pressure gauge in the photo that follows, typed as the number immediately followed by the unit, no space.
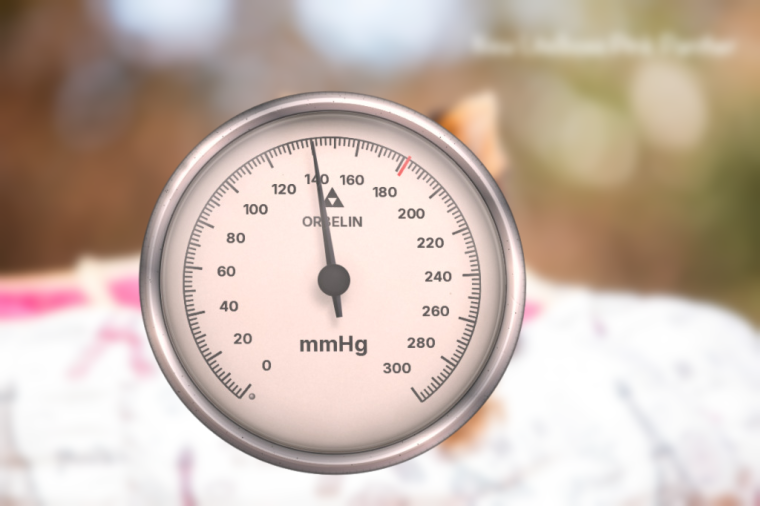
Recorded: 140mmHg
